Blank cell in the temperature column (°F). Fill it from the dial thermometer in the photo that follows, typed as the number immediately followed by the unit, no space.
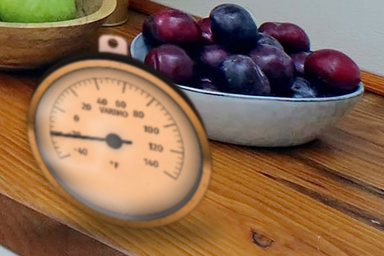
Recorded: -20°F
